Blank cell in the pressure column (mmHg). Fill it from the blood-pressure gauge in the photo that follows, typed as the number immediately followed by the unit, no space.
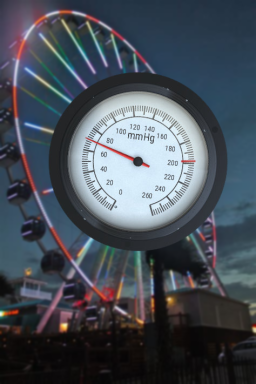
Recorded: 70mmHg
